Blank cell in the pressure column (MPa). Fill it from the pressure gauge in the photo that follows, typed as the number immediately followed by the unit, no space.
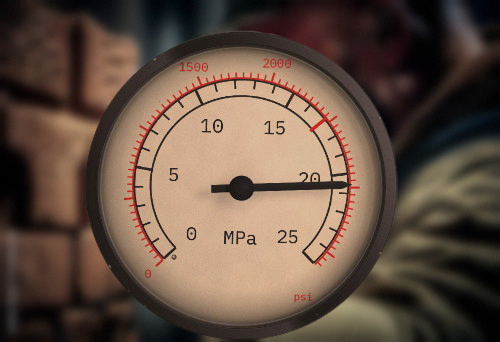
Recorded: 20.5MPa
